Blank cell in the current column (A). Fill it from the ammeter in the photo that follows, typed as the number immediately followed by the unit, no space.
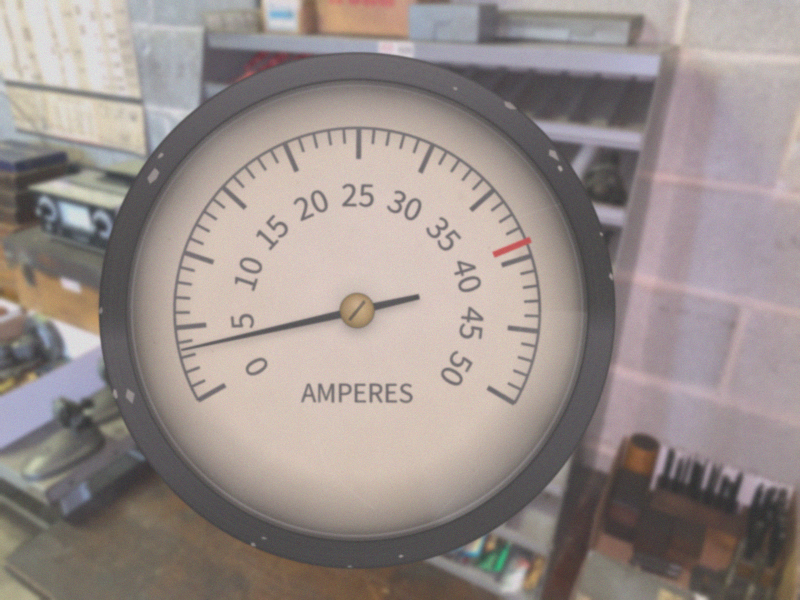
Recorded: 3.5A
